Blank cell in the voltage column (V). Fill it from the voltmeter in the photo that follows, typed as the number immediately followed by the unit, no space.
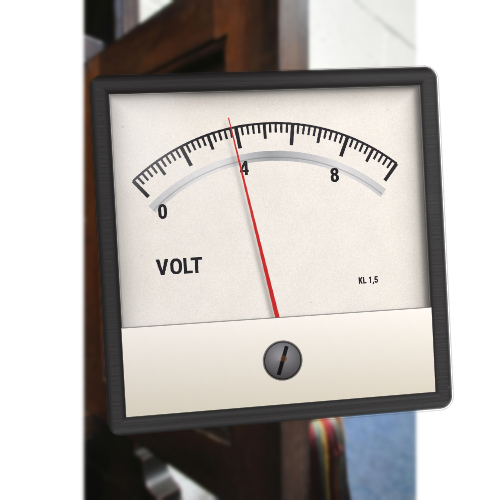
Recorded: 3.8V
